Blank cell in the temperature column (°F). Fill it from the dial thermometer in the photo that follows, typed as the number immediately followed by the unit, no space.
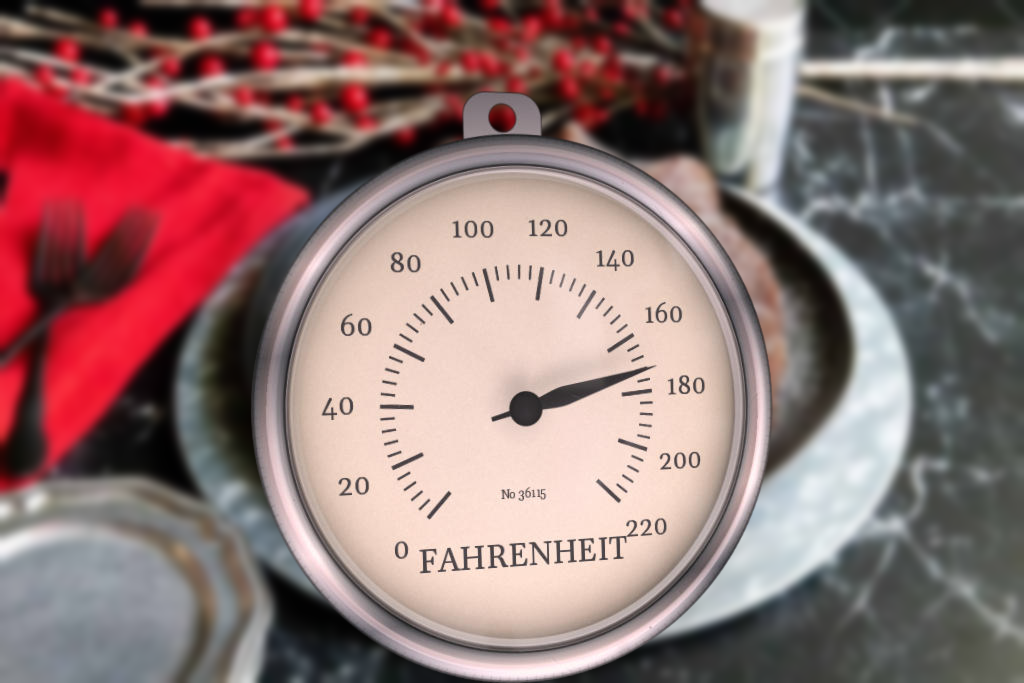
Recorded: 172°F
